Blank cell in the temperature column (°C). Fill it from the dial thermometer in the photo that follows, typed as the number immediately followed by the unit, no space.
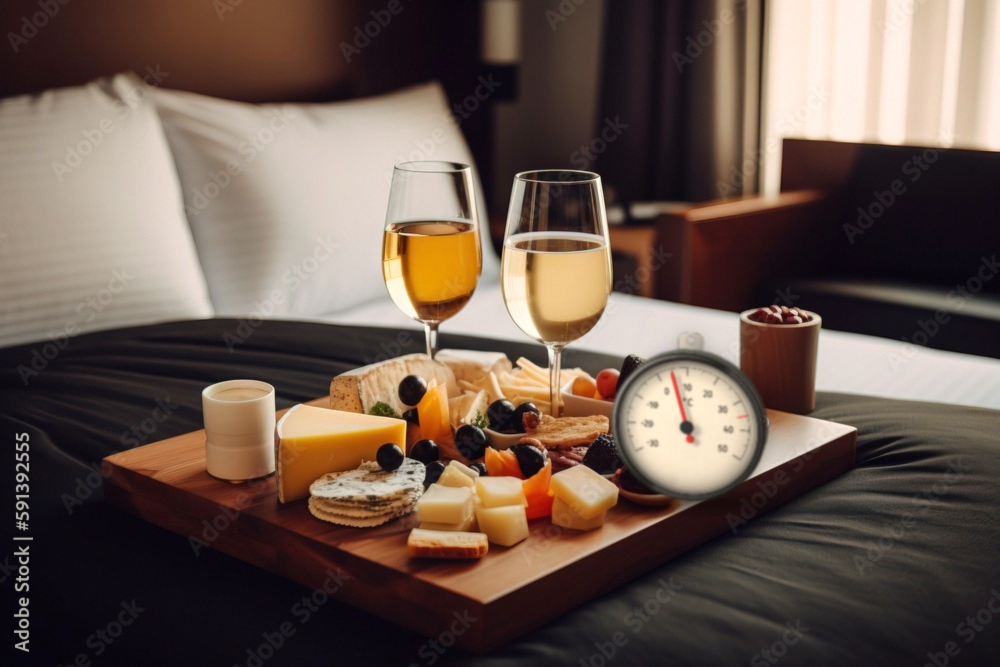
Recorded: 5°C
